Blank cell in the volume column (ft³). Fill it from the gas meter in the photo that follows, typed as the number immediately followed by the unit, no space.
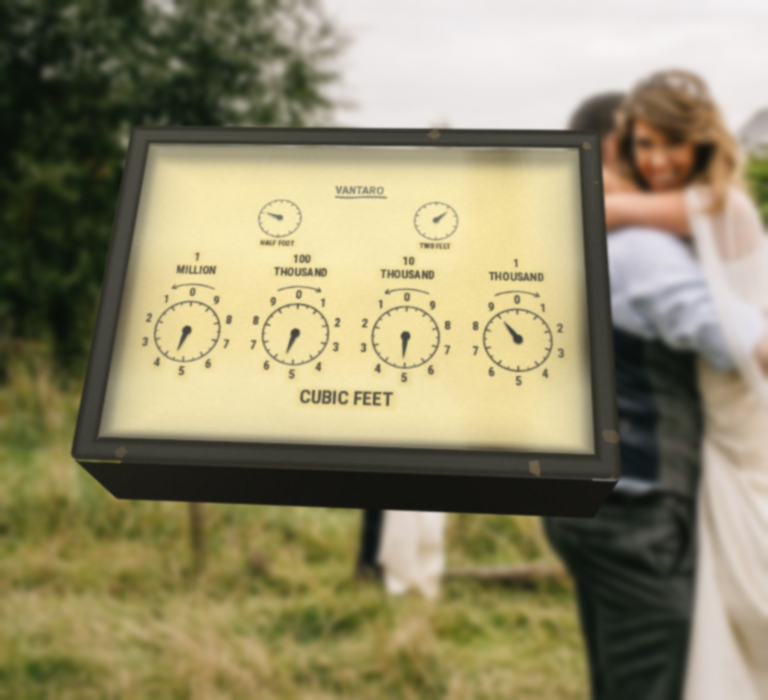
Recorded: 454900ft³
